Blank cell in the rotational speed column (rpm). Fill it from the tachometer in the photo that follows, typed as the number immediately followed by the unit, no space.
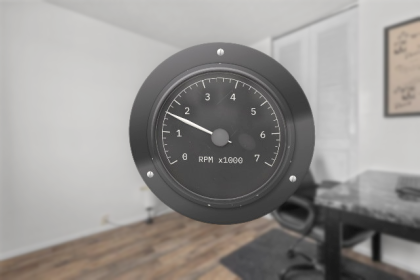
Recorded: 1600rpm
